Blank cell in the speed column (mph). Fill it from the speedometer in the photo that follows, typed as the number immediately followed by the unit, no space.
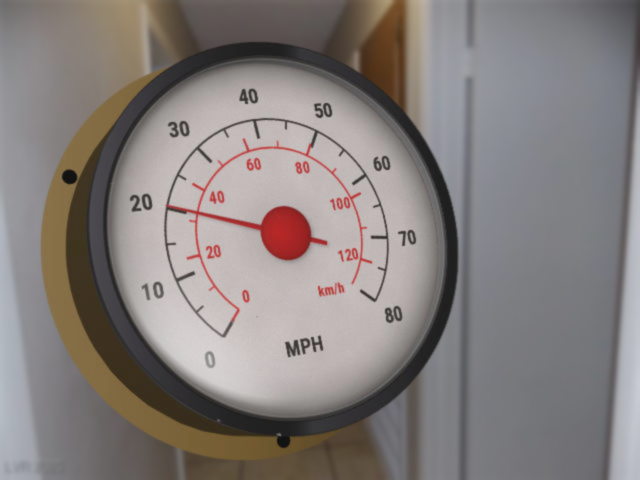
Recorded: 20mph
